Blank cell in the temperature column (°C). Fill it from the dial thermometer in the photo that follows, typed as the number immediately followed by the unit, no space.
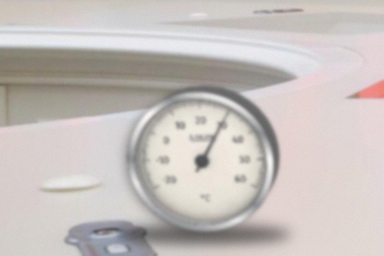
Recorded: 30°C
